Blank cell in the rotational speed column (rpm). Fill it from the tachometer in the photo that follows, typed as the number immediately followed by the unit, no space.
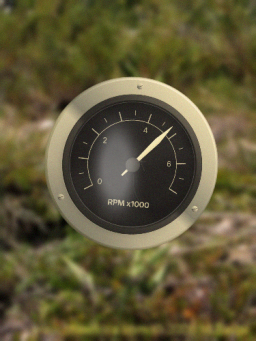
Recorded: 4750rpm
